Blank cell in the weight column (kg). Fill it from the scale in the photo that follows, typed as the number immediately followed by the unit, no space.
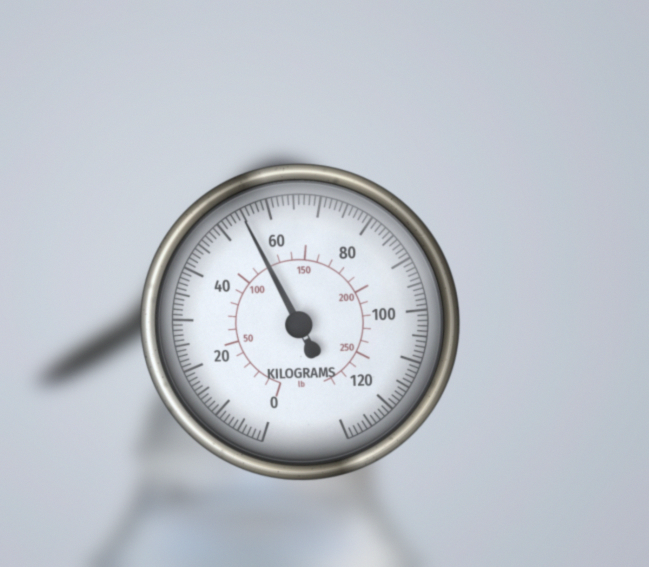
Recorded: 55kg
